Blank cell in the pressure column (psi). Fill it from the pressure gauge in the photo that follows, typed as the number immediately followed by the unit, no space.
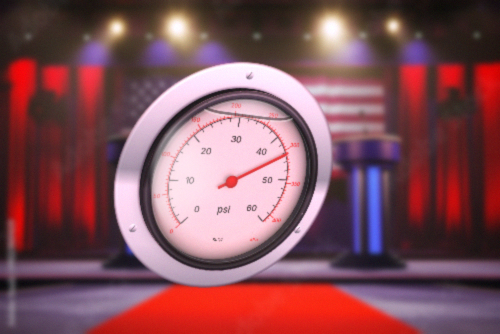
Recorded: 44psi
